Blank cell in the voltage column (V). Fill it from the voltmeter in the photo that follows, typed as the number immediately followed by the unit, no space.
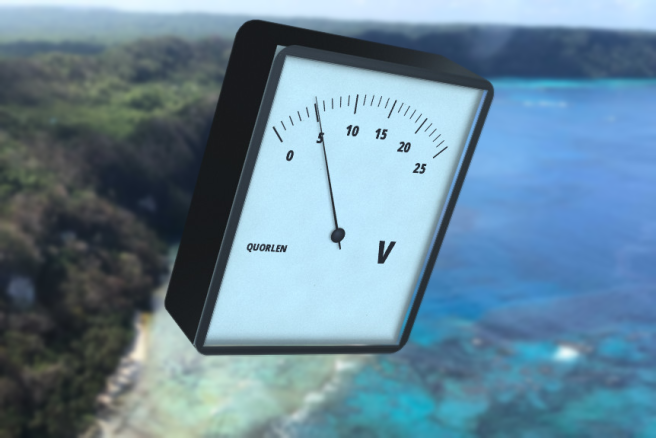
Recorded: 5V
